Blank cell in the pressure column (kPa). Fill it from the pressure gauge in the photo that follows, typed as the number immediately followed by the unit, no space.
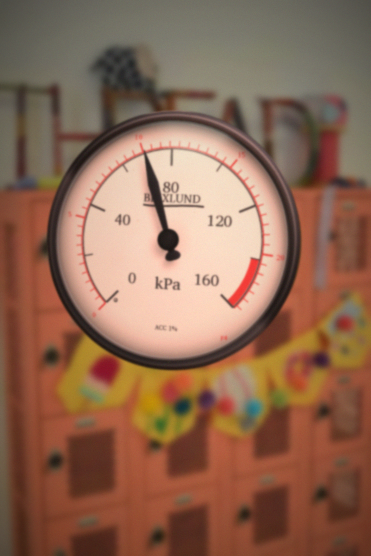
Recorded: 70kPa
